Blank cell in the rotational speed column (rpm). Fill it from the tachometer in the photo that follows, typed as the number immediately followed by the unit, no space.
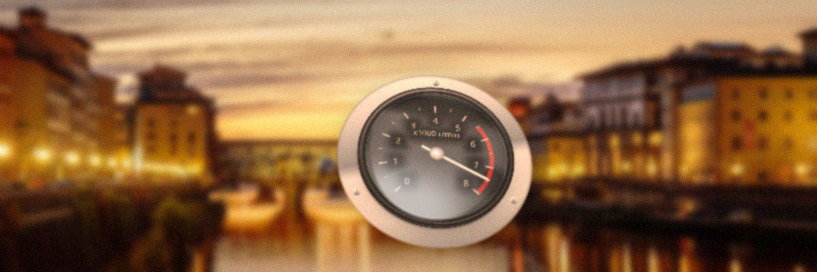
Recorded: 7500rpm
